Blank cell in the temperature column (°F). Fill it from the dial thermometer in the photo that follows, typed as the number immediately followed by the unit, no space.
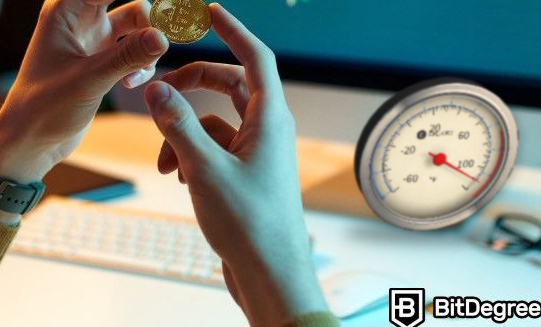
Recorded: 110°F
